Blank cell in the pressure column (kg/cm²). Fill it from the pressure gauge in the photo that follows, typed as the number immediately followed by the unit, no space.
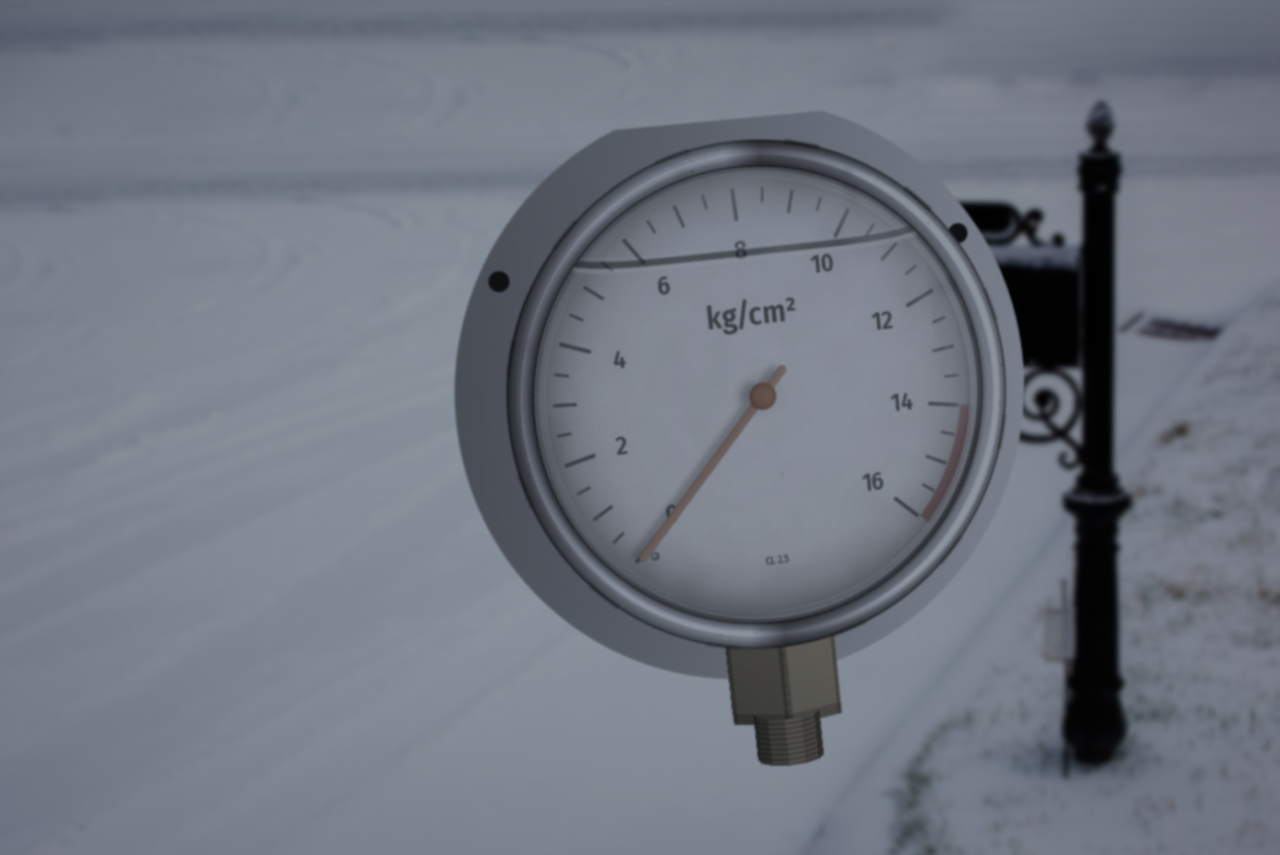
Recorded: 0kg/cm²
